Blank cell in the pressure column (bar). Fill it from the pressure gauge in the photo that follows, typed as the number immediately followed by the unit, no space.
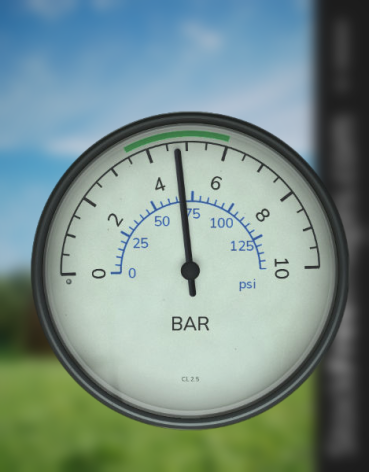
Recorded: 4.75bar
